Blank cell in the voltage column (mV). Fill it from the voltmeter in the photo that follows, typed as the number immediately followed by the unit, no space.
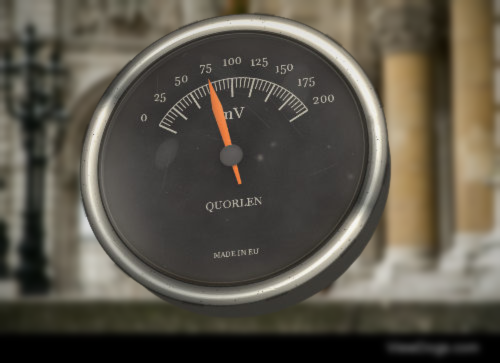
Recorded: 75mV
